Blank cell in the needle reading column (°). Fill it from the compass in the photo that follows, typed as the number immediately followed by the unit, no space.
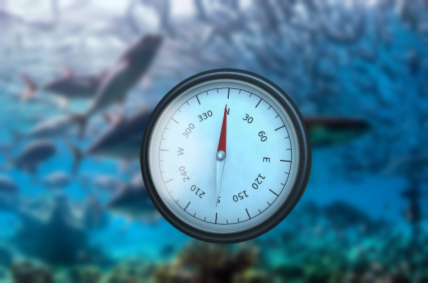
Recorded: 0°
